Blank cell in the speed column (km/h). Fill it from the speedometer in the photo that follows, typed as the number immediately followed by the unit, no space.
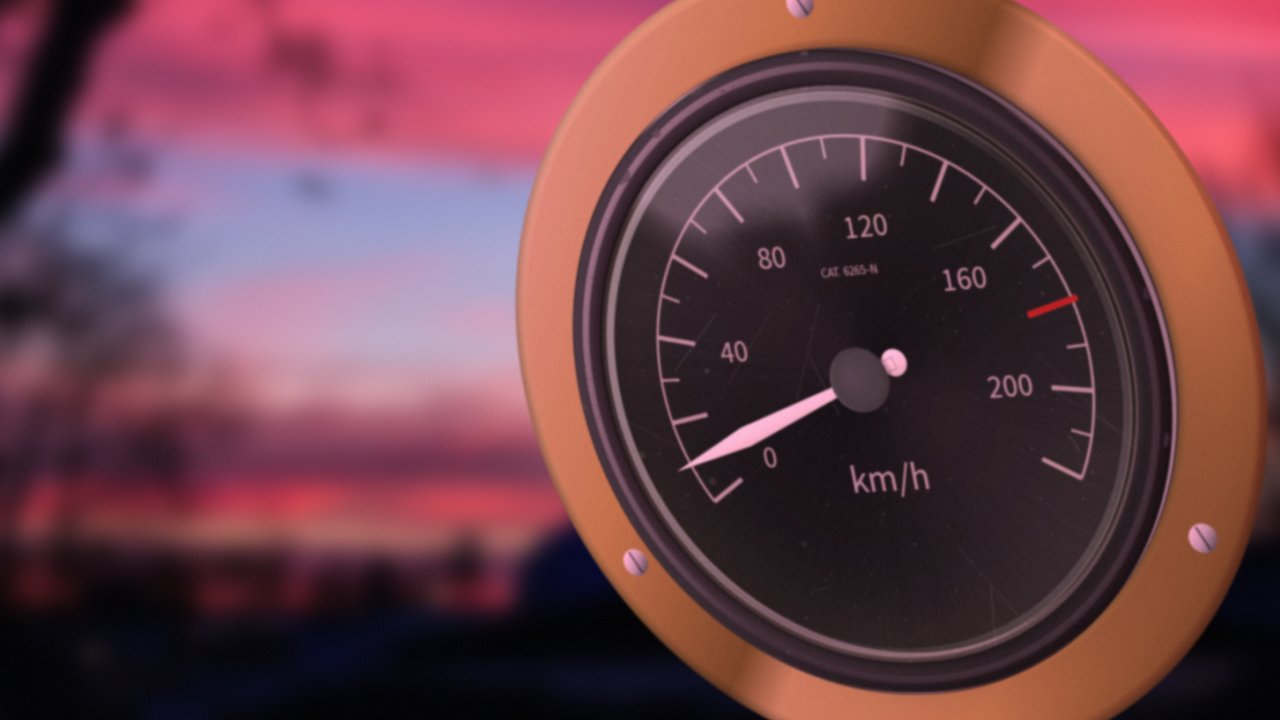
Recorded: 10km/h
